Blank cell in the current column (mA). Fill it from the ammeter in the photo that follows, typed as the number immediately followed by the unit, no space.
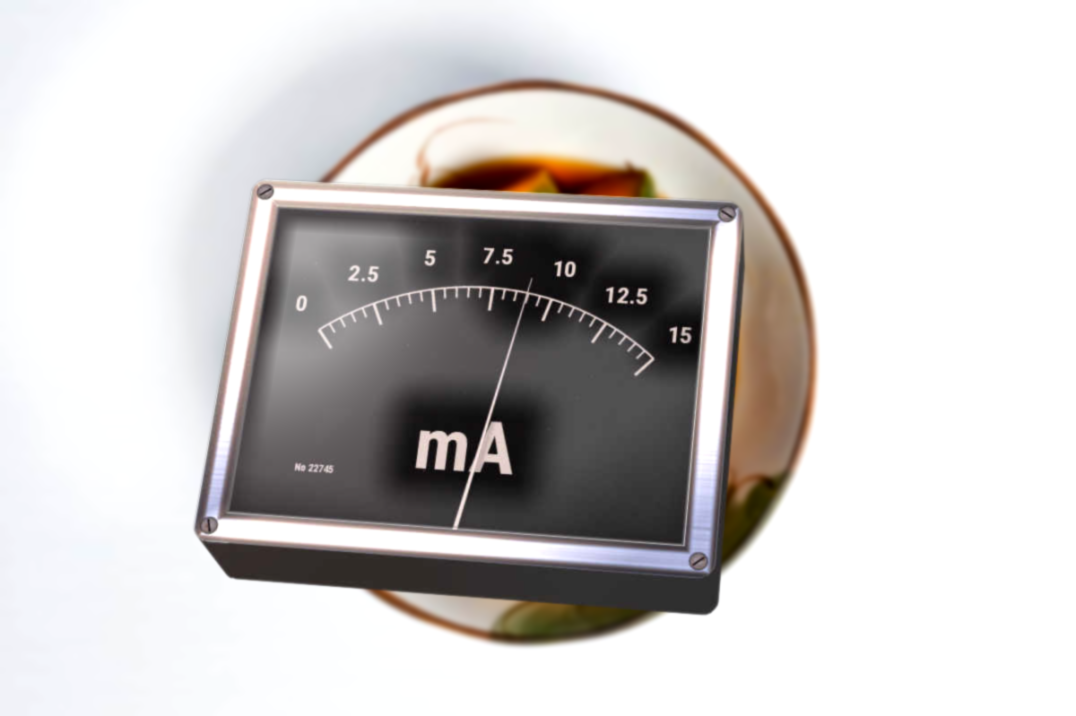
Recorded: 9mA
